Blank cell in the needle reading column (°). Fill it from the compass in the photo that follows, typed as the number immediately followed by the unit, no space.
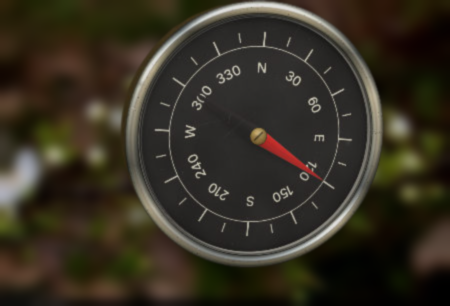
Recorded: 120°
